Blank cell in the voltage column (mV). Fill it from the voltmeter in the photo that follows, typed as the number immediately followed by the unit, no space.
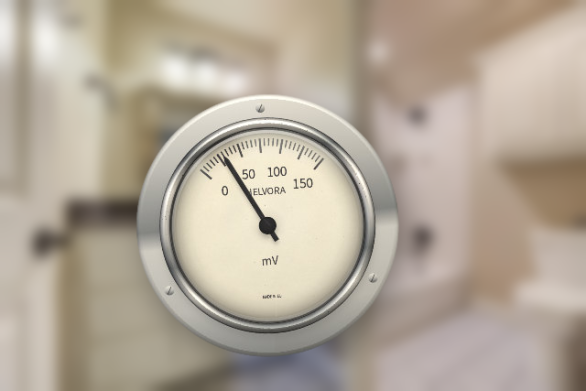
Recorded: 30mV
